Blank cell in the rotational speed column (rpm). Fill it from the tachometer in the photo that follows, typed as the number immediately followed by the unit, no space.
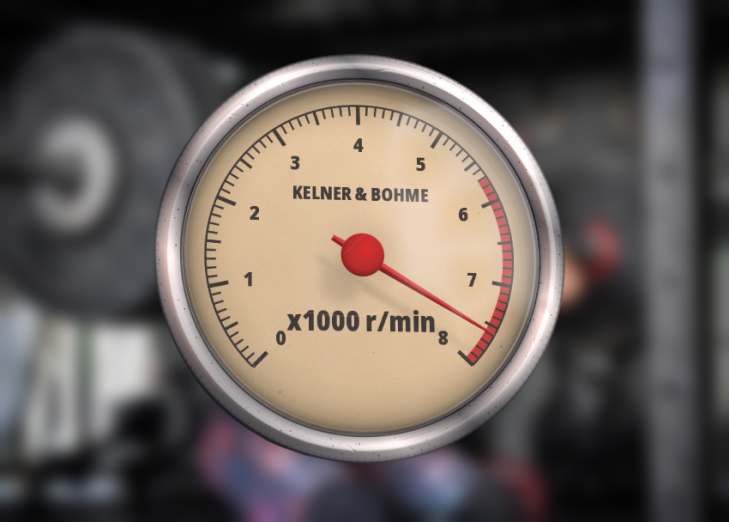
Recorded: 7600rpm
